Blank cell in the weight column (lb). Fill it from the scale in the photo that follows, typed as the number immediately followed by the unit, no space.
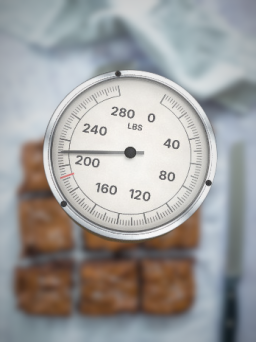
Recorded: 210lb
